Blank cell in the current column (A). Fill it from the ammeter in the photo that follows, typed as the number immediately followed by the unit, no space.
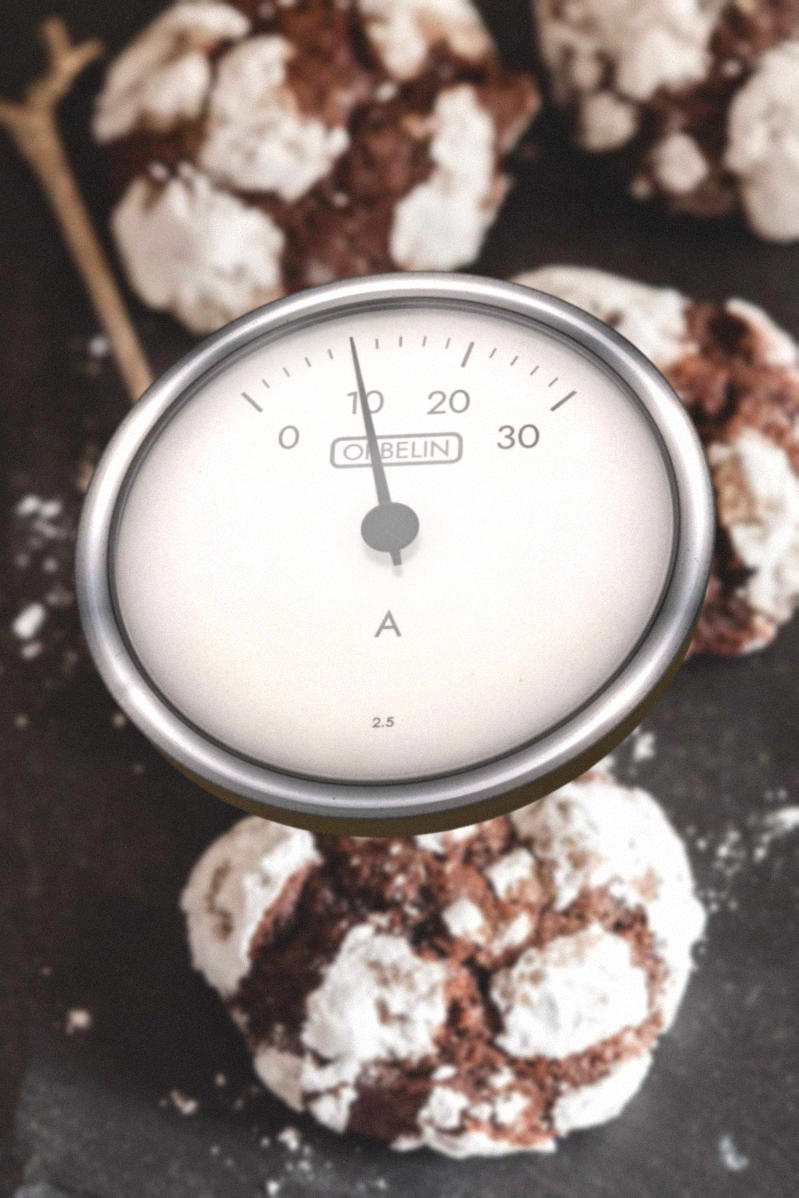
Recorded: 10A
